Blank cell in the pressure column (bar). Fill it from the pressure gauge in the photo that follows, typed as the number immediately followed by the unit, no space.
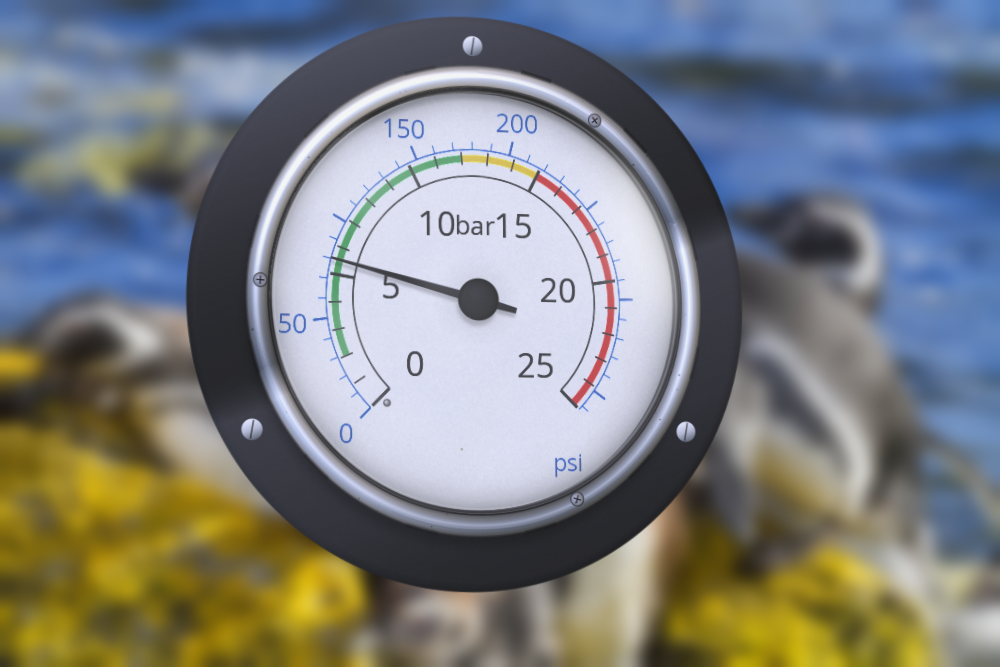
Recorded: 5.5bar
